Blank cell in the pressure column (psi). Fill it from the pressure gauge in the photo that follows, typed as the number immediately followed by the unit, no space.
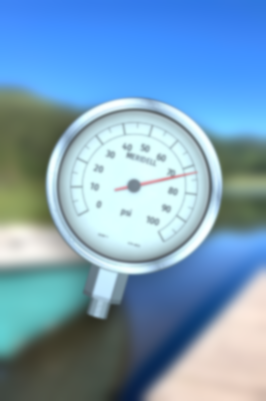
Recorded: 72.5psi
